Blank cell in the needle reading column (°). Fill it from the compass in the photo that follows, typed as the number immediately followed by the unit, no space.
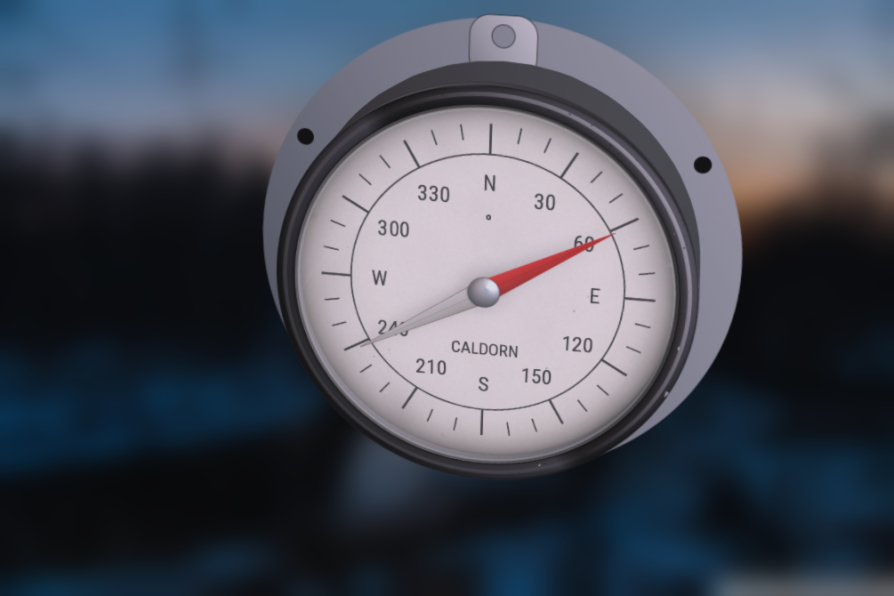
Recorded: 60°
